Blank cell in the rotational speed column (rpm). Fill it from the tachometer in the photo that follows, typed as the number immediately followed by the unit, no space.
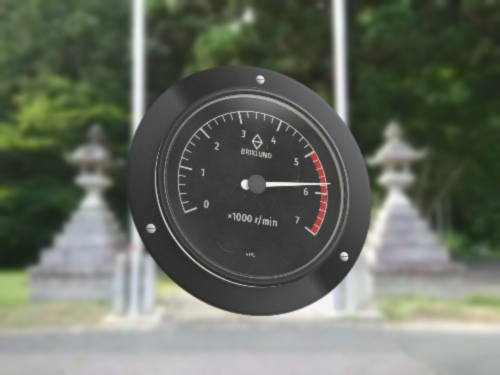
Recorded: 5800rpm
